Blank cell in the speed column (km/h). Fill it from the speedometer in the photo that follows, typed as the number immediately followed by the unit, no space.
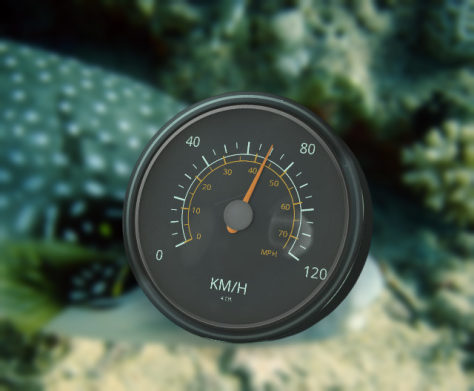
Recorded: 70km/h
